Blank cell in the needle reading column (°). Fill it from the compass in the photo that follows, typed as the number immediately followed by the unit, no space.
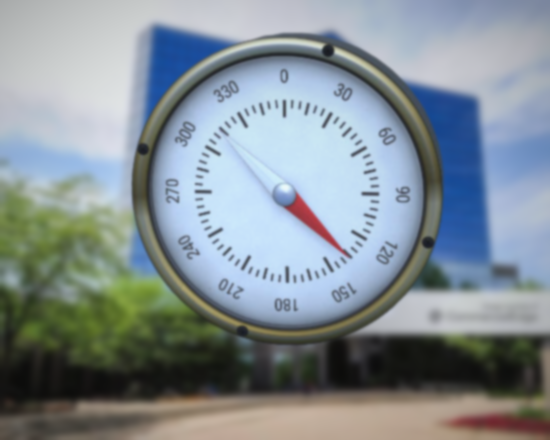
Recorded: 135°
